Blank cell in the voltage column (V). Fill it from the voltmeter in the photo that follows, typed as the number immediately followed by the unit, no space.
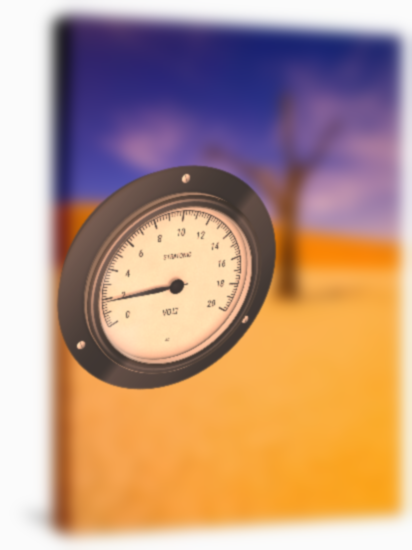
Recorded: 2V
